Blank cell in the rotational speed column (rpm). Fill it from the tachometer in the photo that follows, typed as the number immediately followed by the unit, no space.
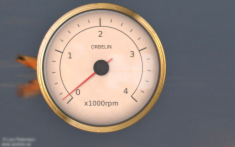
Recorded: 100rpm
